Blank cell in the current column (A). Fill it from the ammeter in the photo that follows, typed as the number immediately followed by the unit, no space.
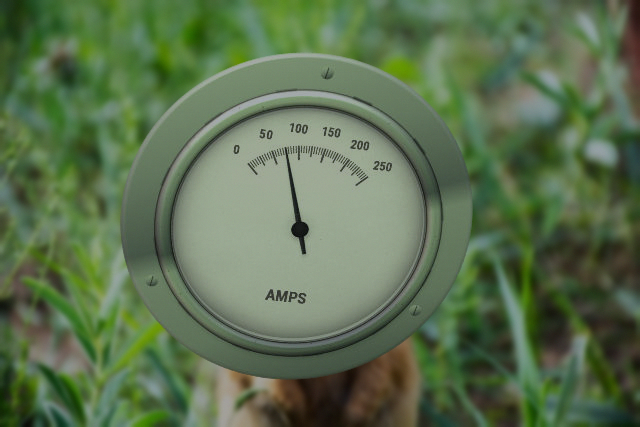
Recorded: 75A
